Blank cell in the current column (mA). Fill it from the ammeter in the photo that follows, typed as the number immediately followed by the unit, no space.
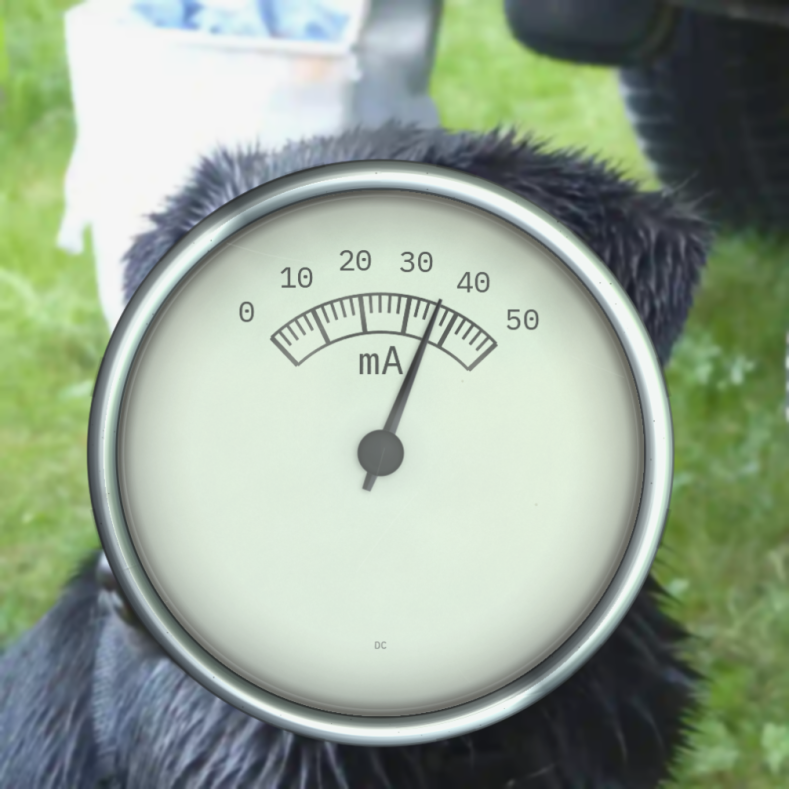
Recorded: 36mA
